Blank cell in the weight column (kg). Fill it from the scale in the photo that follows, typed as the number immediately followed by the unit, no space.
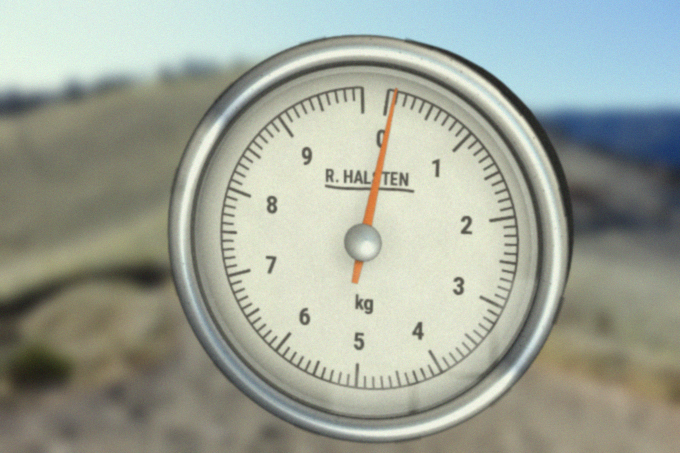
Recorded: 0.1kg
